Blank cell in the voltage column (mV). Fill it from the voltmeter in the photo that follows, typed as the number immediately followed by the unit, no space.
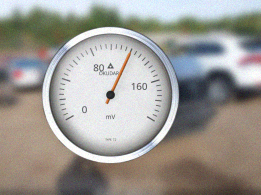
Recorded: 120mV
